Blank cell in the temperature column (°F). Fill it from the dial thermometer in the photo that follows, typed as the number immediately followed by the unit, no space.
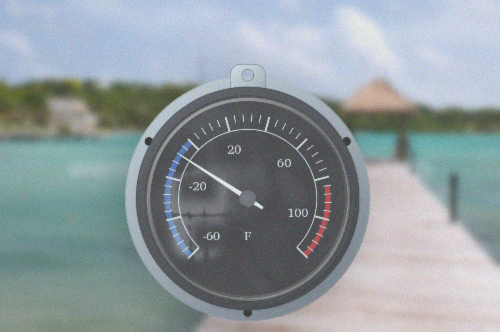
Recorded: -8°F
